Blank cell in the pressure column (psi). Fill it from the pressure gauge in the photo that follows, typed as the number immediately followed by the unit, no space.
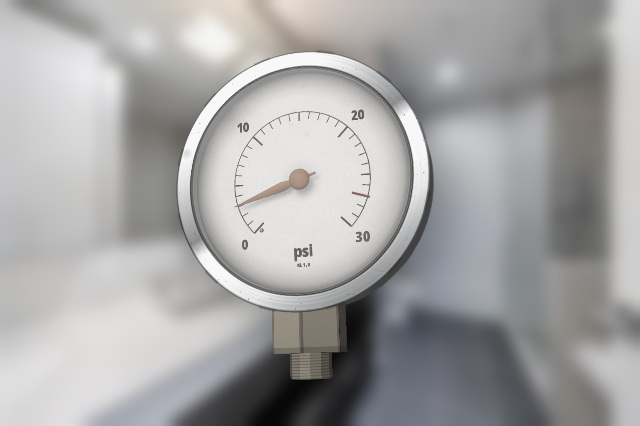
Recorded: 3psi
